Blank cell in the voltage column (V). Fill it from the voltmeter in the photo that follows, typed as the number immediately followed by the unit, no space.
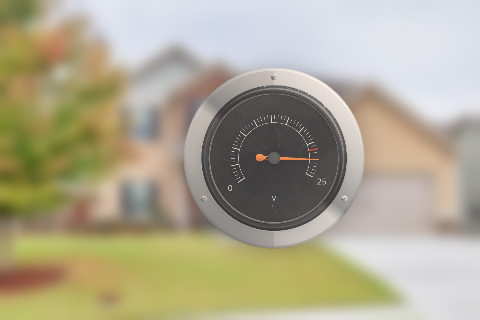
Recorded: 22.5V
